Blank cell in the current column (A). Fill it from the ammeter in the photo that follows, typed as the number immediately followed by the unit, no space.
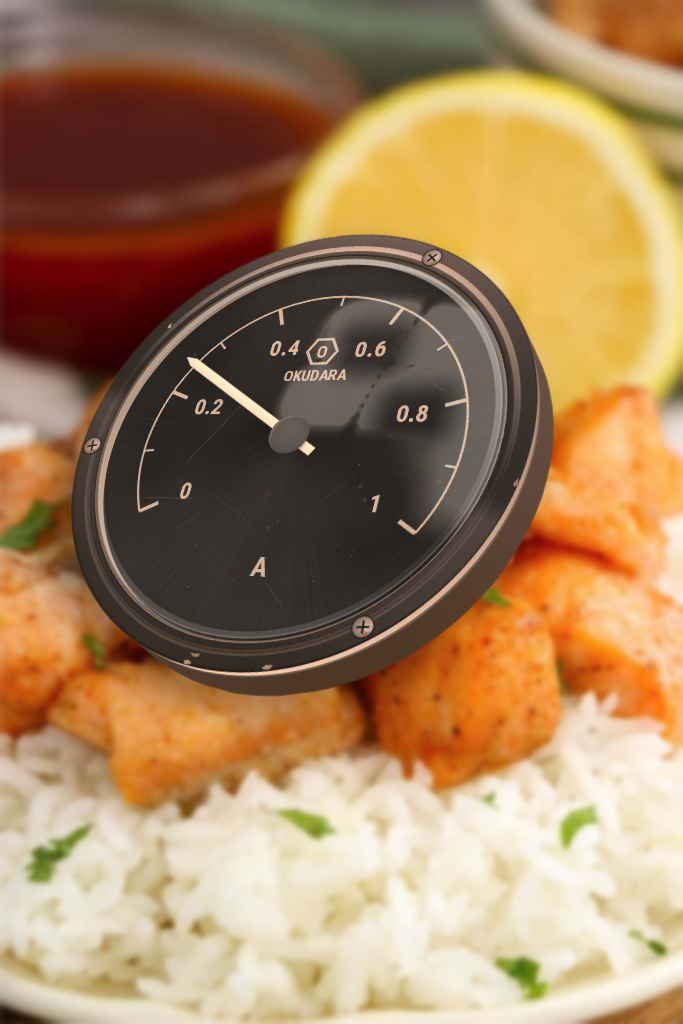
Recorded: 0.25A
